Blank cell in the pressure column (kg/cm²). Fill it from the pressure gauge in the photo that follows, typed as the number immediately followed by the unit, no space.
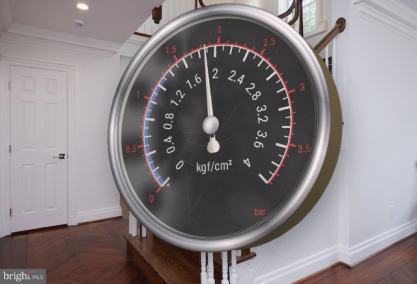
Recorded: 1.9kg/cm²
